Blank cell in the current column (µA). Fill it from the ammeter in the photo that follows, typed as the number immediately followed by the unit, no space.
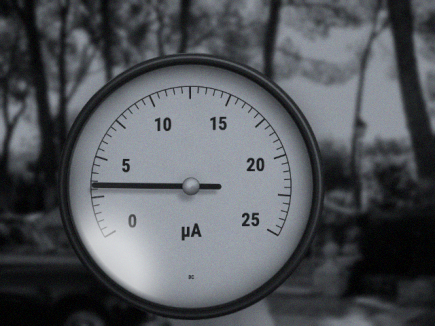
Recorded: 3.25µA
